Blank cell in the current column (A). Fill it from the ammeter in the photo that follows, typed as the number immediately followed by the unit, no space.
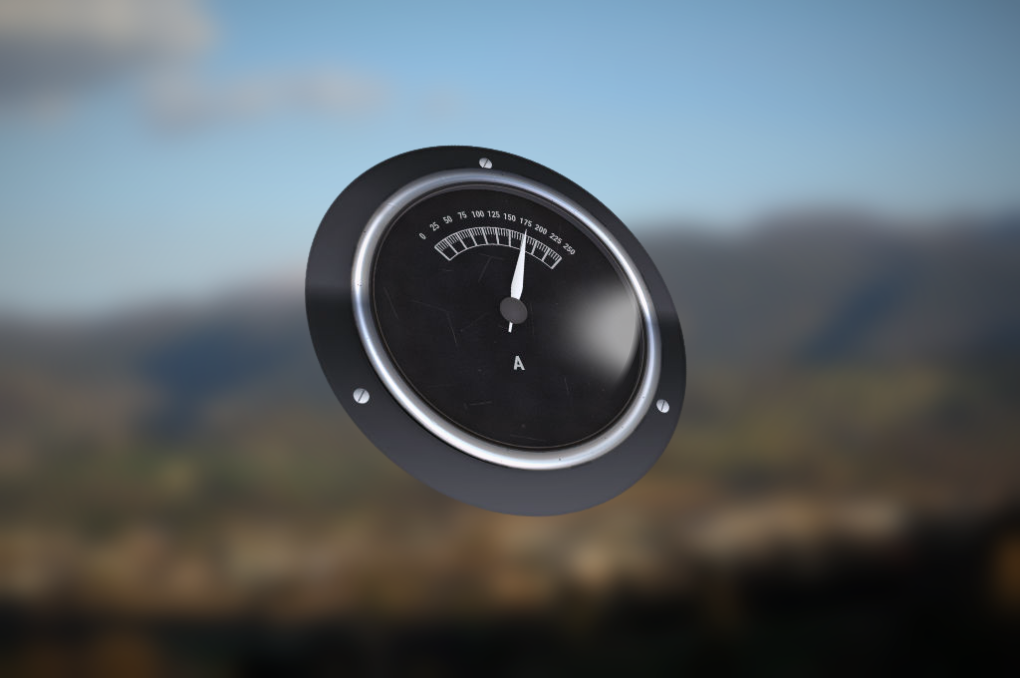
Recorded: 175A
